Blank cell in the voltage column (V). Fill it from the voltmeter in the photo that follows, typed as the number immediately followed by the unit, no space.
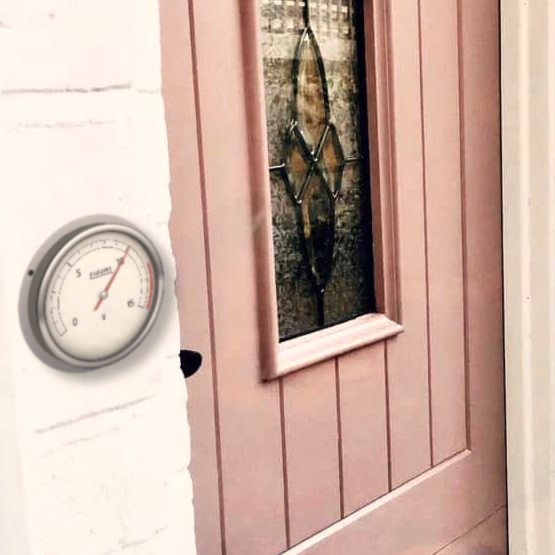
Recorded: 10V
